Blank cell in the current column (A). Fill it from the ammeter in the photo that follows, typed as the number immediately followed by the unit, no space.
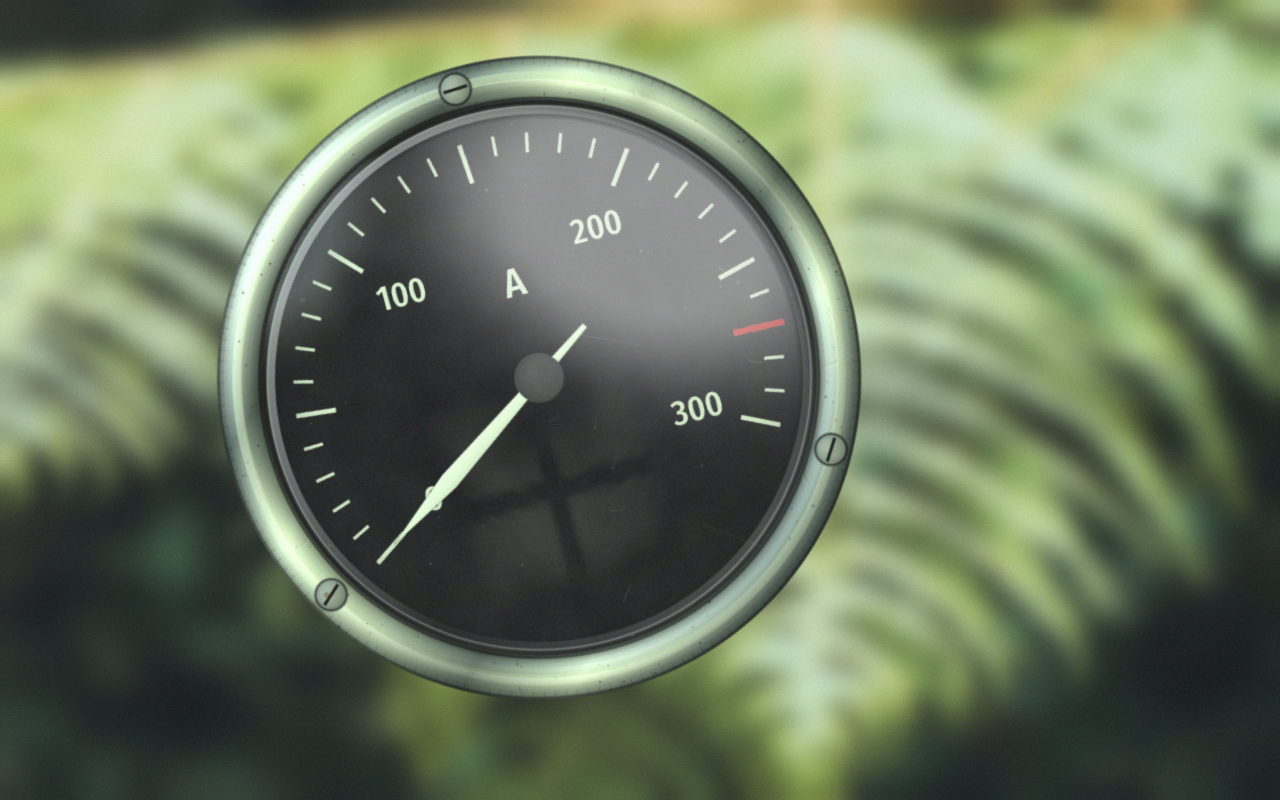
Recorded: 0A
